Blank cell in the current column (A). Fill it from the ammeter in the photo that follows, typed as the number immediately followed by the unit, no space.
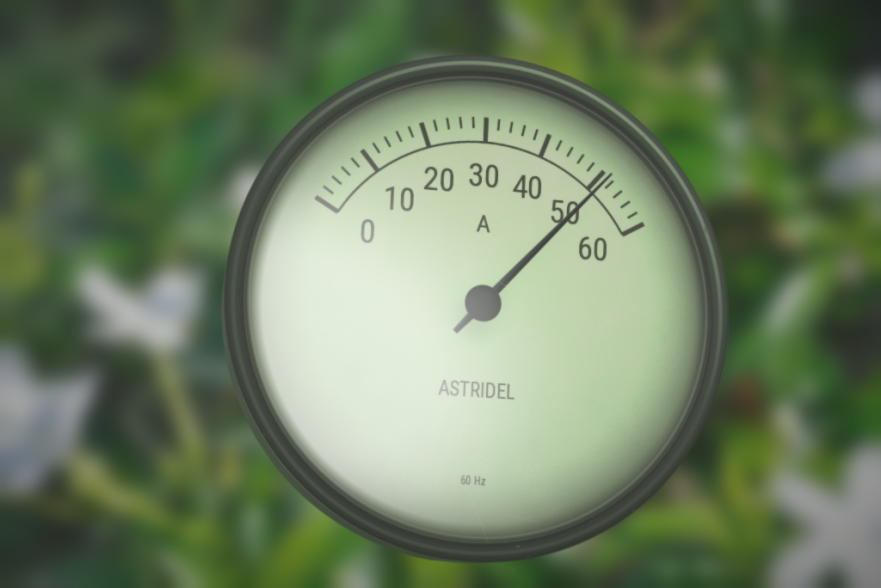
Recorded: 51A
